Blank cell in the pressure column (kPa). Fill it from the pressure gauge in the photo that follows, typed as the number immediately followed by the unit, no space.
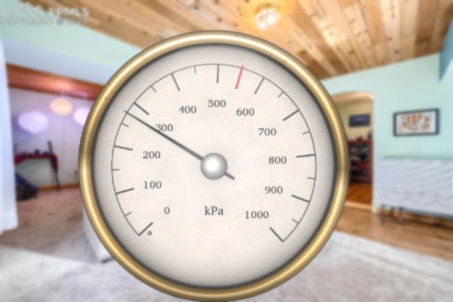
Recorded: 275kPa
